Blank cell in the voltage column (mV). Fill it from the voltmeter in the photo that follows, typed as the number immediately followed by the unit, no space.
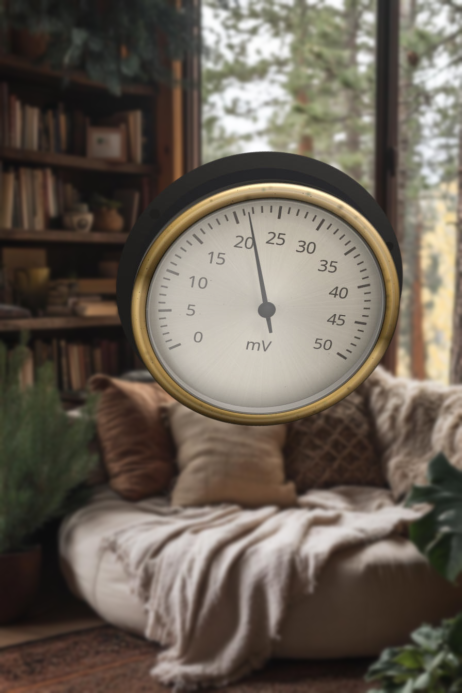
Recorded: 21.5mV
